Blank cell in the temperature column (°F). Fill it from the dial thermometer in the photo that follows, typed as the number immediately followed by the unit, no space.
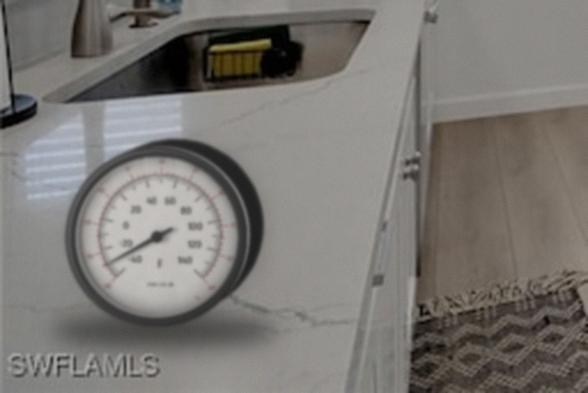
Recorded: -30°F
